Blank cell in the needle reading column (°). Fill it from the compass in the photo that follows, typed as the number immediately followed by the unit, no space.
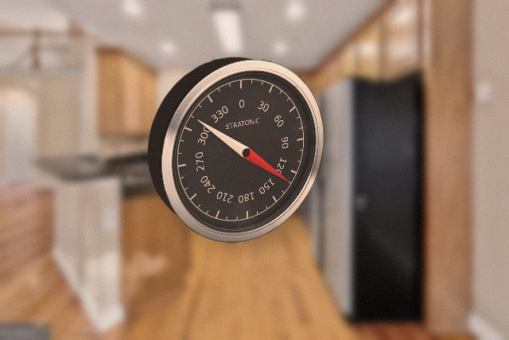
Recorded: 130°
